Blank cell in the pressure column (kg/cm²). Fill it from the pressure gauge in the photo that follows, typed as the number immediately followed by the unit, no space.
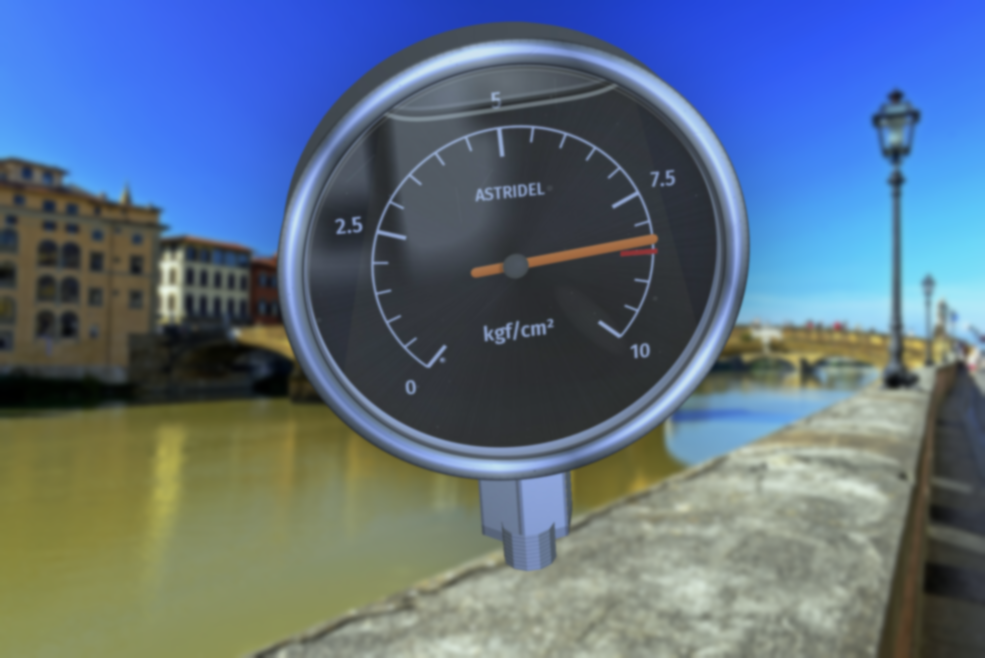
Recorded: 8.25kg/cm²
